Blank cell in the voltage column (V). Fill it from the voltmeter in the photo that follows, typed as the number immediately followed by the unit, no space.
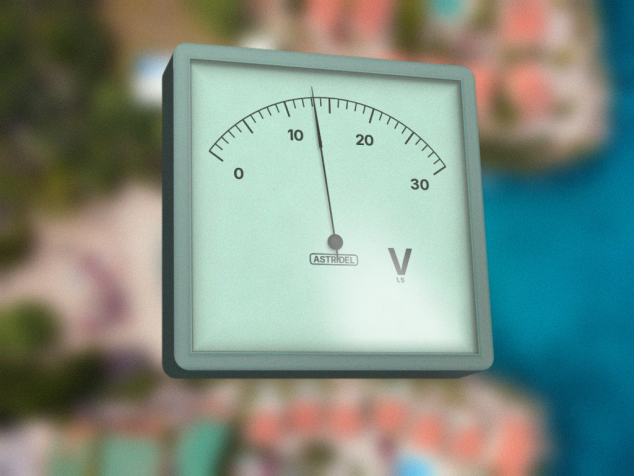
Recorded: 13V
